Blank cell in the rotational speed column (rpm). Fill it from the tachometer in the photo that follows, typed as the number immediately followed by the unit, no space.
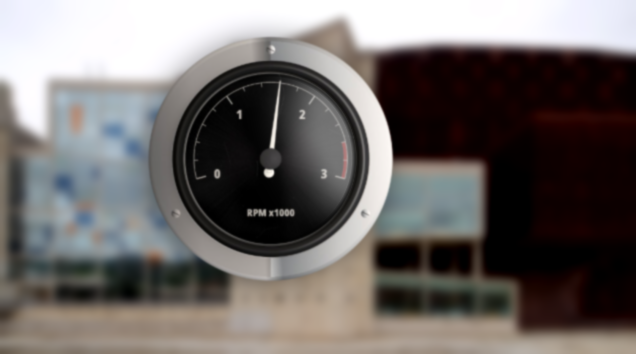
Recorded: 1600rpm
